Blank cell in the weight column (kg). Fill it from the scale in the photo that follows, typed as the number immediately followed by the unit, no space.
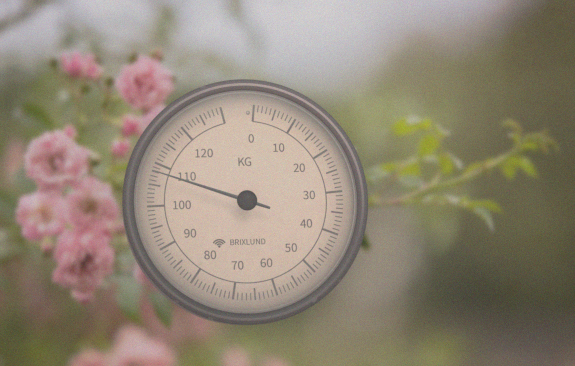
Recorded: 108kg
